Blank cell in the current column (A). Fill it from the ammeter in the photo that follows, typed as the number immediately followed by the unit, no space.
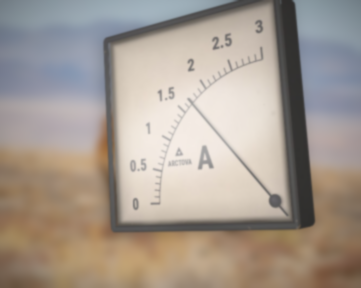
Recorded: 1.7A
